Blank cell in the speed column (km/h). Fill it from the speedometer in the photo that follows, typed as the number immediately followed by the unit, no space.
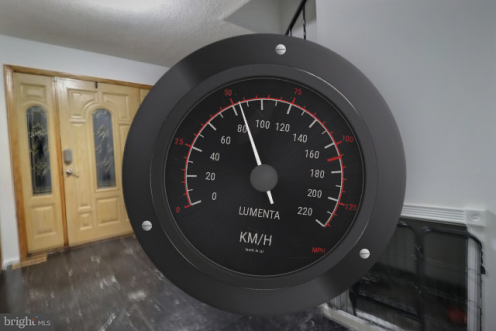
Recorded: 85km/h
